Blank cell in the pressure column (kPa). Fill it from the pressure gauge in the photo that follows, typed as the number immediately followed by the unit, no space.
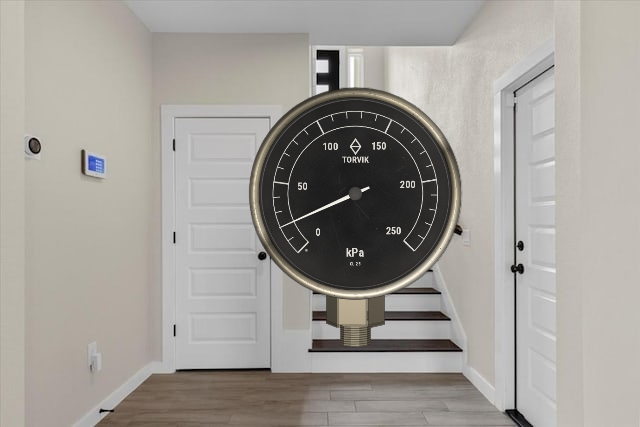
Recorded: 20kPa
